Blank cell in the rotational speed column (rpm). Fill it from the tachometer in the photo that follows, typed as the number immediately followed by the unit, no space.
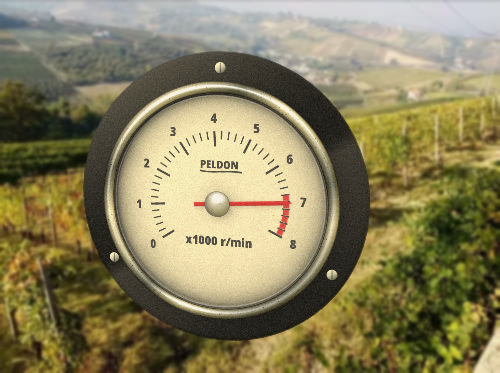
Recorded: 7000rpm
